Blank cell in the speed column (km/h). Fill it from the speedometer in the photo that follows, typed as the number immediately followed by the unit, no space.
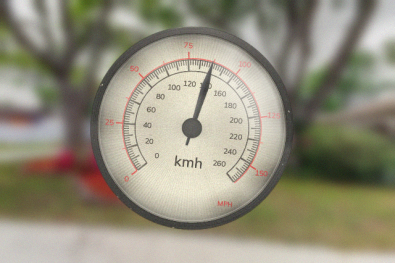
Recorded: 140km/h
